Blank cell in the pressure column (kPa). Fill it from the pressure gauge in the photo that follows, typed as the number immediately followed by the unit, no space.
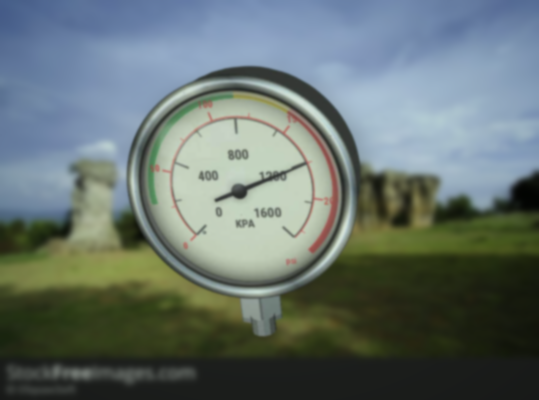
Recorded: 1200kPa
